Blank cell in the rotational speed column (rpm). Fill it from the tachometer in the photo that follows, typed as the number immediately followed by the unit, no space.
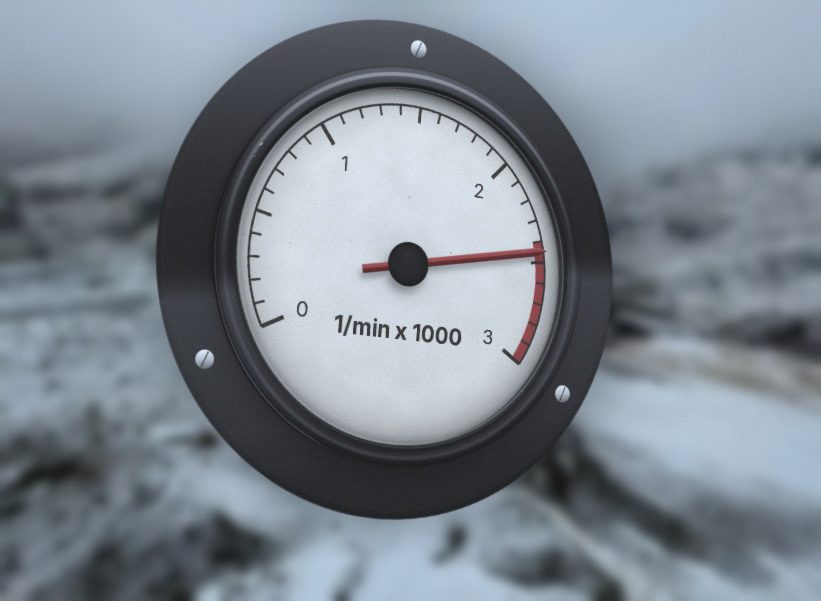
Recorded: 2450rpm
